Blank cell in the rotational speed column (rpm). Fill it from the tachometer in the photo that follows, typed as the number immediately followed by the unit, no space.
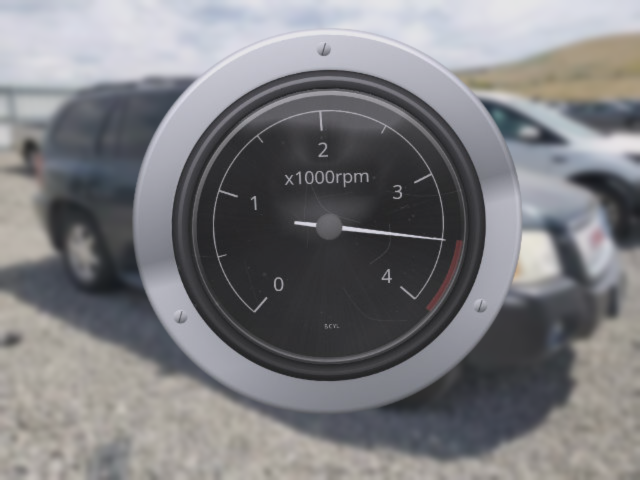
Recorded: 3500rpm
